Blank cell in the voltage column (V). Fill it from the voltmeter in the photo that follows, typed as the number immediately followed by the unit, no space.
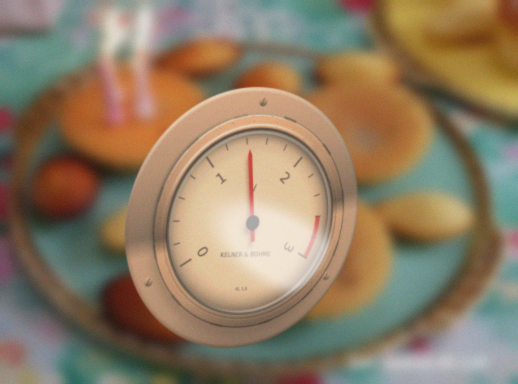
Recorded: 1.4V
